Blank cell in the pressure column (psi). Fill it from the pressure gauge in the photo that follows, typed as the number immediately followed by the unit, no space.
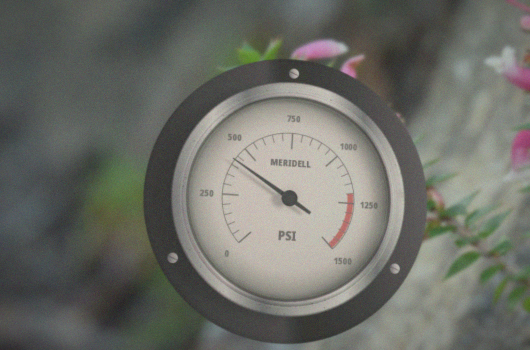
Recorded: 425psi
